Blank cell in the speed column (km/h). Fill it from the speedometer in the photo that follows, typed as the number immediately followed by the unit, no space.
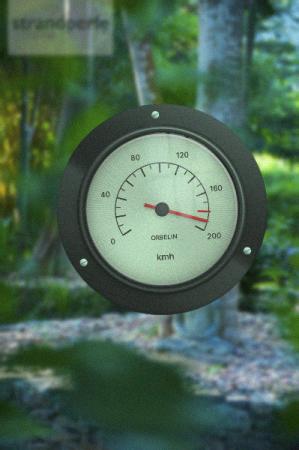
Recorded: 190km/h
